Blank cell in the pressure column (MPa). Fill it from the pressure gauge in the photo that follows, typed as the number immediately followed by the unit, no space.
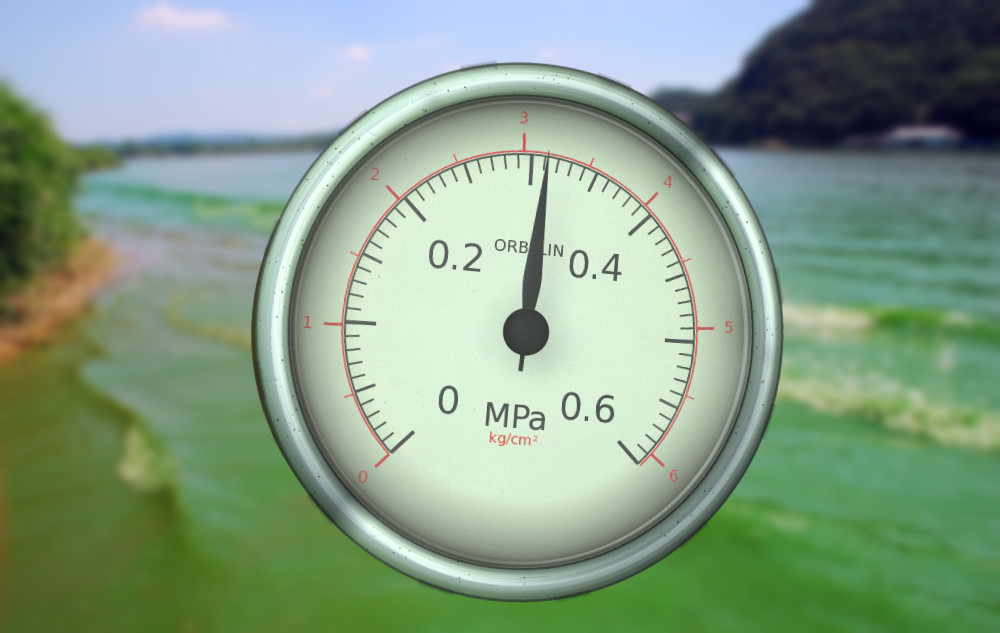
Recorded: 0.31MPa
